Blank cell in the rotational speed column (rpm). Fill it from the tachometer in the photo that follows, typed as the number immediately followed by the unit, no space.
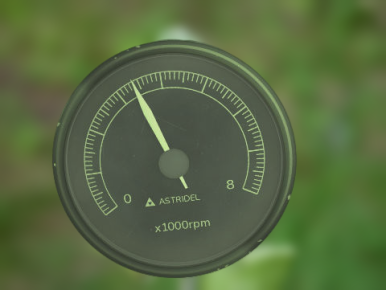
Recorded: 3400rpm
